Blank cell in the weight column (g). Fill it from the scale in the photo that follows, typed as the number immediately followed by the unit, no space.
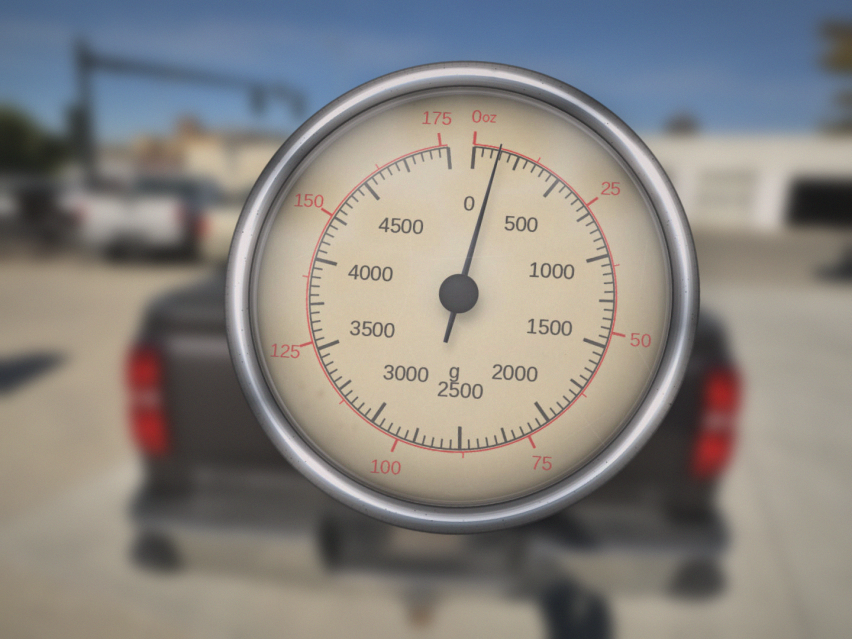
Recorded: 150g
